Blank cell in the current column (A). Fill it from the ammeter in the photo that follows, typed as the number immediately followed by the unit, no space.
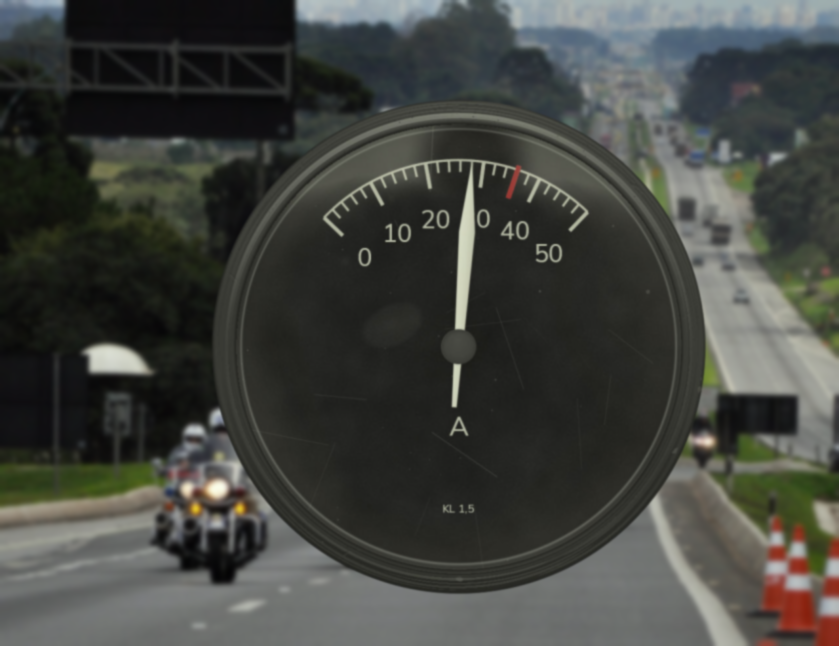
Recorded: 28A
